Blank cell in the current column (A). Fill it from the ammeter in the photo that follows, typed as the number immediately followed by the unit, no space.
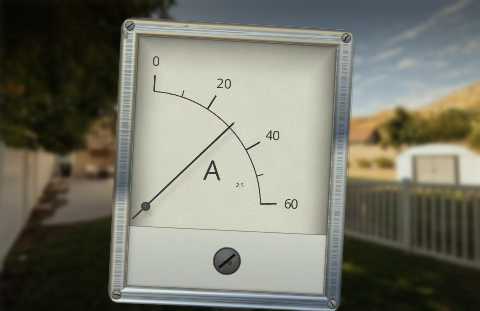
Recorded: 30A
